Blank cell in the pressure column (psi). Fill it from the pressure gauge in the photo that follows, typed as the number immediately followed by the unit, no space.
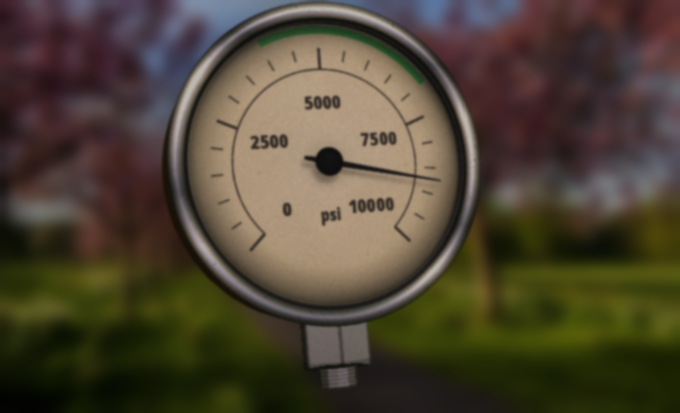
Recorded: 8750psi
